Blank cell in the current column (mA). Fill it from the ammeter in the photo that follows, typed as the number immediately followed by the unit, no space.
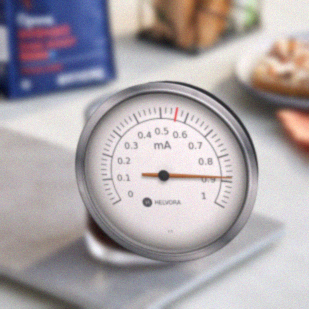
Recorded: 0.88mA
